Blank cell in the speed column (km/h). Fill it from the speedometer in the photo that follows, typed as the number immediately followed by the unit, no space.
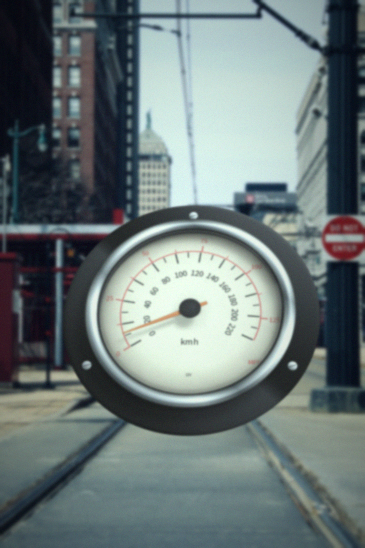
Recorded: 10km/h
